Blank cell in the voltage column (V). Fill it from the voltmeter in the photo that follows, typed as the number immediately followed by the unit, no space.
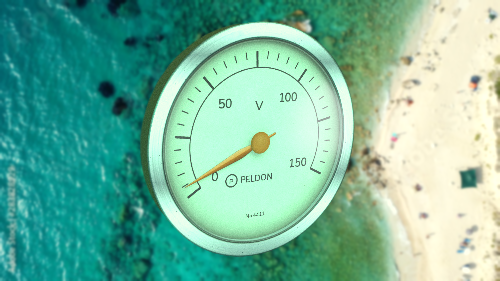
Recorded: 5V
